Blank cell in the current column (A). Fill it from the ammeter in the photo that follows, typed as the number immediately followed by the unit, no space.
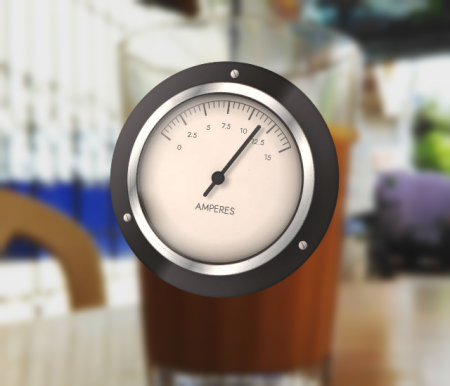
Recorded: 11.5A
